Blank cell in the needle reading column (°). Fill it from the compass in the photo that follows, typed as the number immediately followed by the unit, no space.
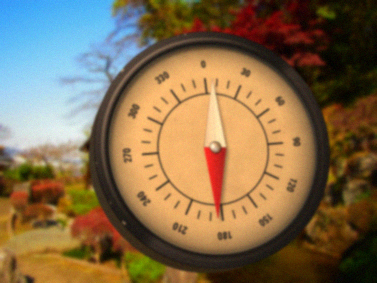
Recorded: 185°
